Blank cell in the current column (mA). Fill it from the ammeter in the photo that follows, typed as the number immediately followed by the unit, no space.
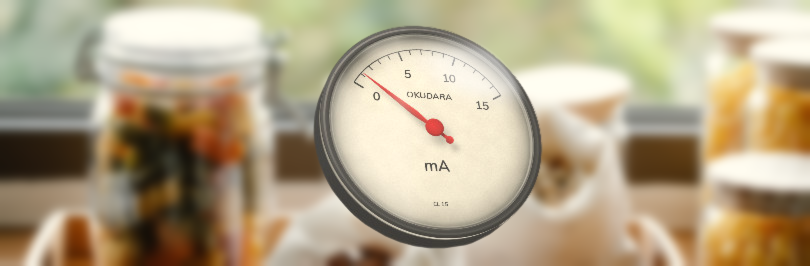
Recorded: 1mA
